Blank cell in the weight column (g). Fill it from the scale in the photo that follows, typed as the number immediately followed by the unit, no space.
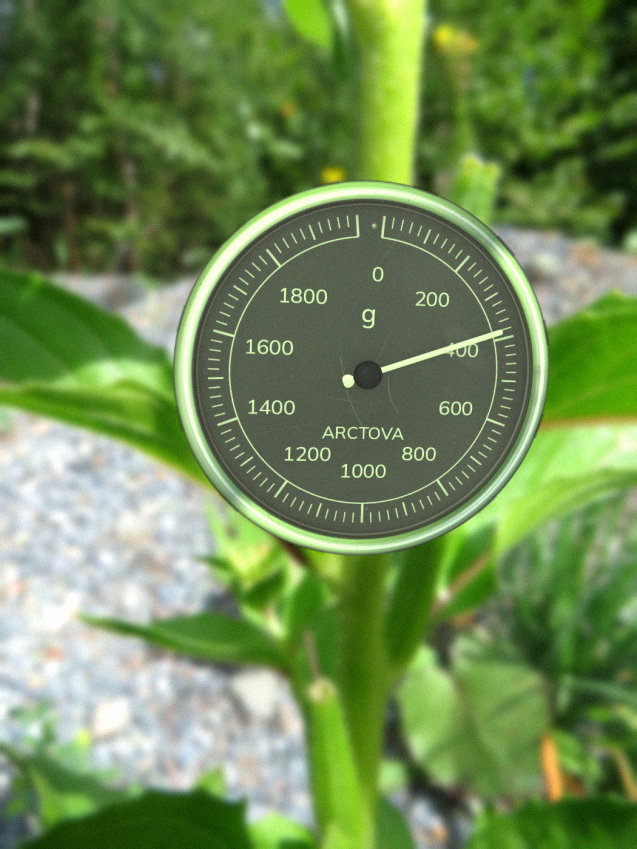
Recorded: 380g
